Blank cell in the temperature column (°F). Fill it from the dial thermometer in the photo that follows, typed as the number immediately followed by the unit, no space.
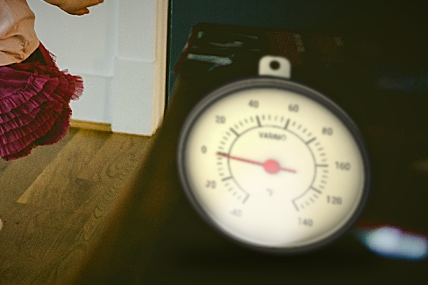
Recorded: 0°F
